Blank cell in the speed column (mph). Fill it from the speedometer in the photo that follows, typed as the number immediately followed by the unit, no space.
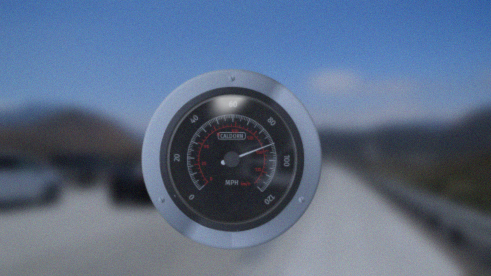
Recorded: 90mph
